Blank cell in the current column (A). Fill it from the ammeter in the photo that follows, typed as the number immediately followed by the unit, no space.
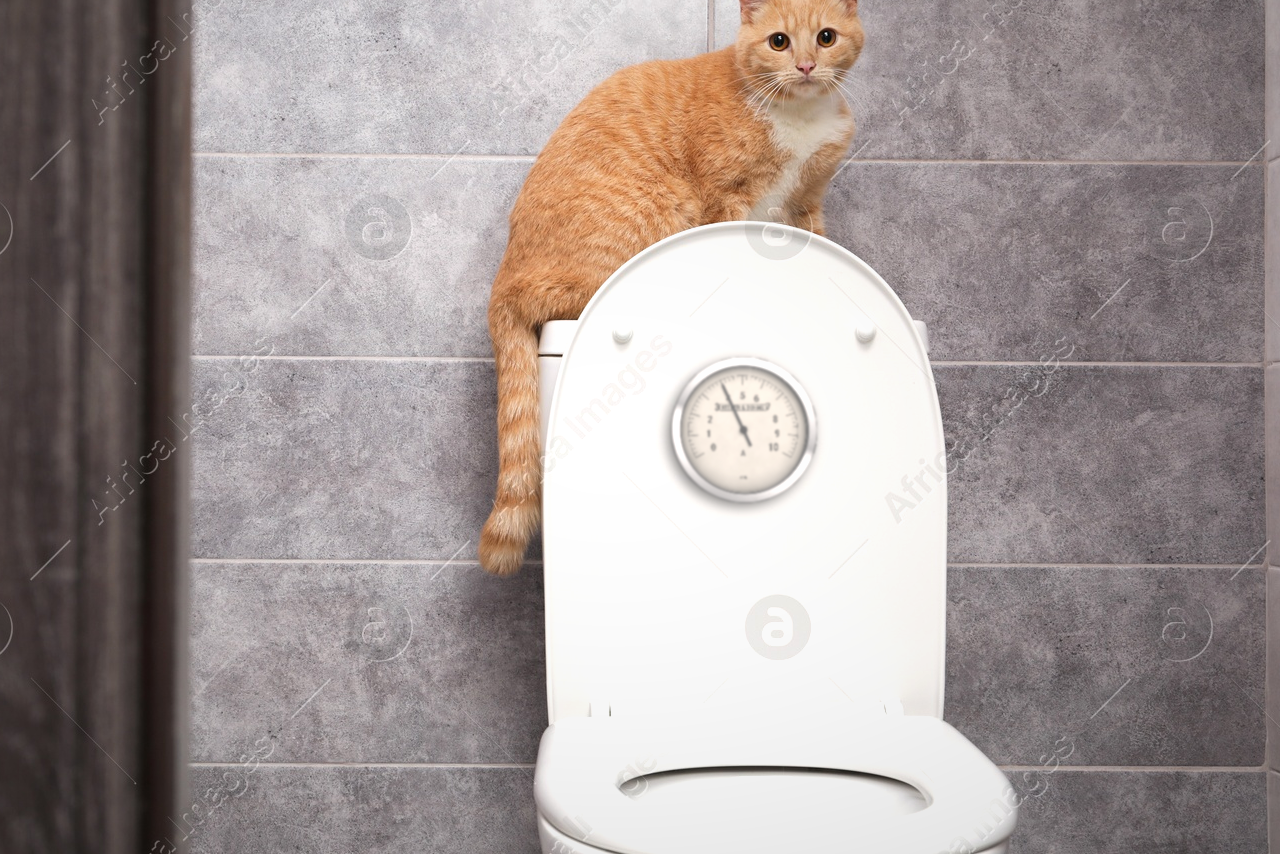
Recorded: 4A
